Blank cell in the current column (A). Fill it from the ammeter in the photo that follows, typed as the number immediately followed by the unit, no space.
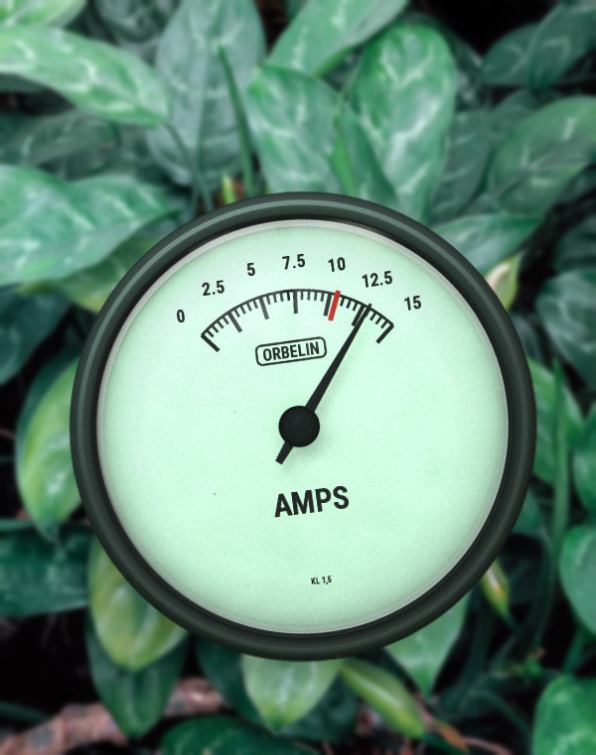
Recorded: 13A
